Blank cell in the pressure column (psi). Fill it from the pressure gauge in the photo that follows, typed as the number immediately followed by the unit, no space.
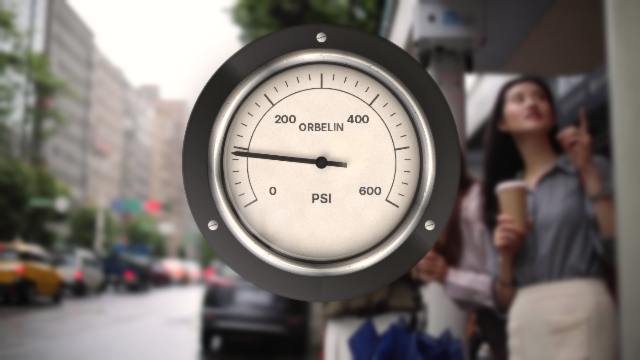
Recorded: 90psi
